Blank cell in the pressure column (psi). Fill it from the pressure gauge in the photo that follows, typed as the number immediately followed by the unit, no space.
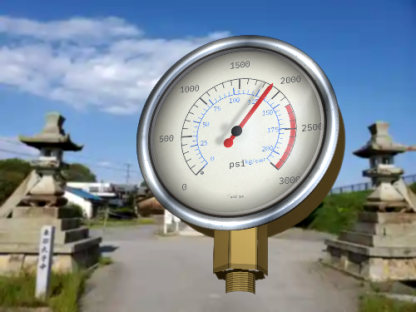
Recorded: 1900psi
